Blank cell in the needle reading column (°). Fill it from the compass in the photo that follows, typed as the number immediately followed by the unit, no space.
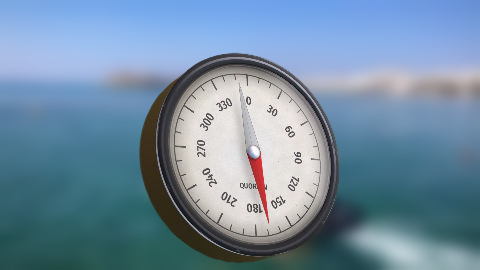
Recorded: 170°
